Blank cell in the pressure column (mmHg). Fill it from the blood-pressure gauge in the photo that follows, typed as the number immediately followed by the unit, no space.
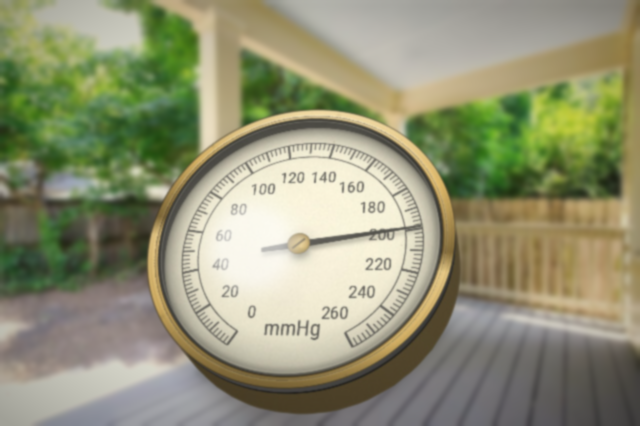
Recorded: 200mmHg
